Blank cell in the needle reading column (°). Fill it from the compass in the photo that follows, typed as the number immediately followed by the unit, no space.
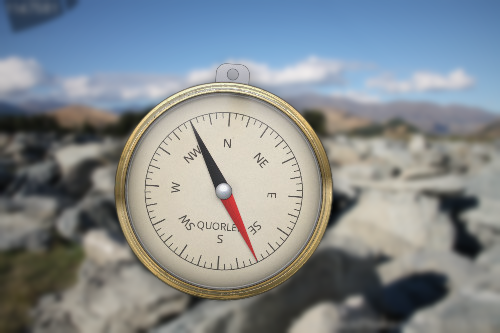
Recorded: 150°
